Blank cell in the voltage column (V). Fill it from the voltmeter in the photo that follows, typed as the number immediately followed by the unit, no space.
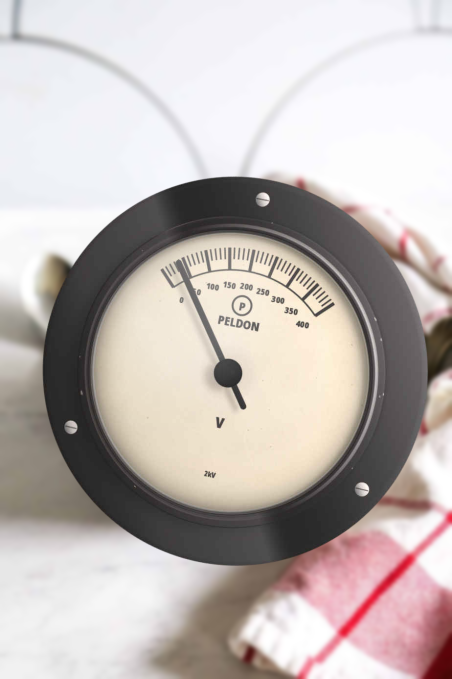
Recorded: 40V
